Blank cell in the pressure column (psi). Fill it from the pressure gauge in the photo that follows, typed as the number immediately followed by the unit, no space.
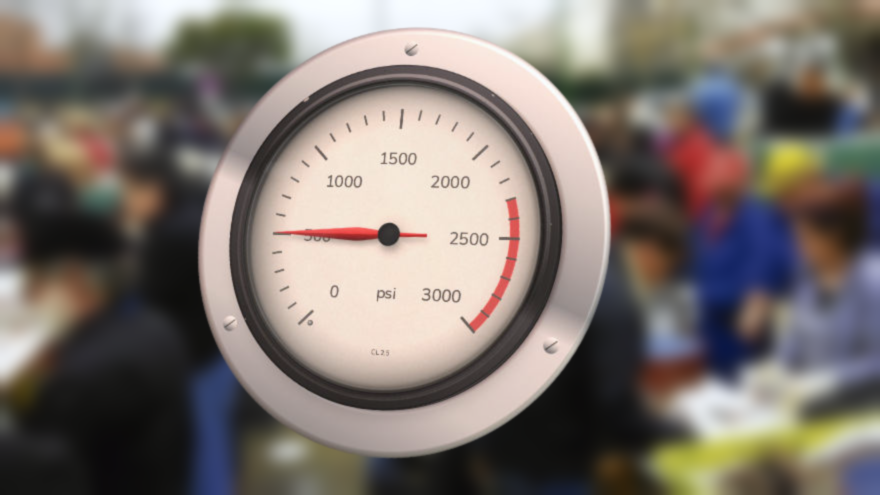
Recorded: 500psi
